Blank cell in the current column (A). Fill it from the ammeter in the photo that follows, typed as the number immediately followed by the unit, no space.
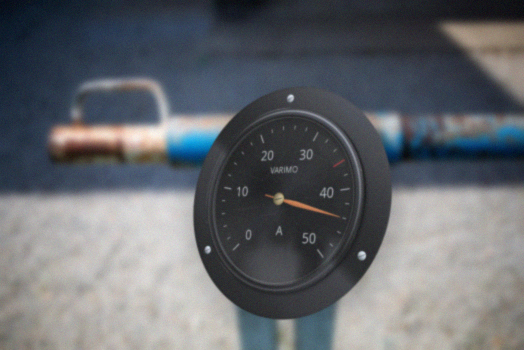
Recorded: 44A
